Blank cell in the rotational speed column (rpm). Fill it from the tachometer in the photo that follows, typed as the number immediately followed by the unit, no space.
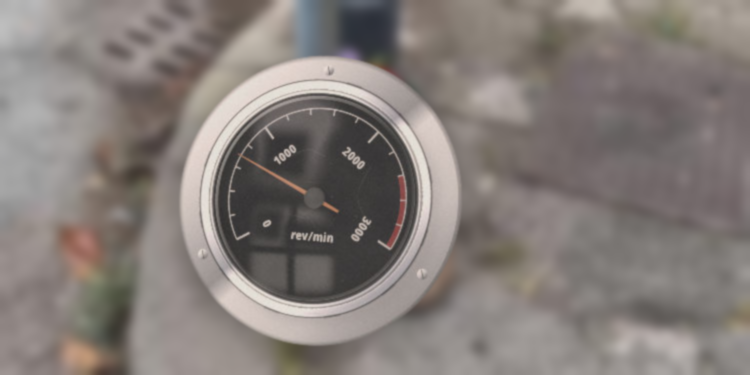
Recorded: 700rpm
